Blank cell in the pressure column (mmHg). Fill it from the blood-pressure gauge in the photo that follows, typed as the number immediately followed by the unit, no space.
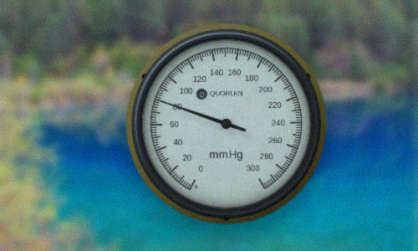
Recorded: 80mmHg
